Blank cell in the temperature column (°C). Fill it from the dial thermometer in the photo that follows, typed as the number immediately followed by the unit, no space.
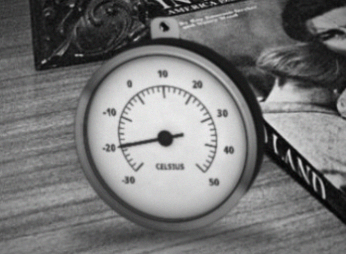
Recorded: -20°C
